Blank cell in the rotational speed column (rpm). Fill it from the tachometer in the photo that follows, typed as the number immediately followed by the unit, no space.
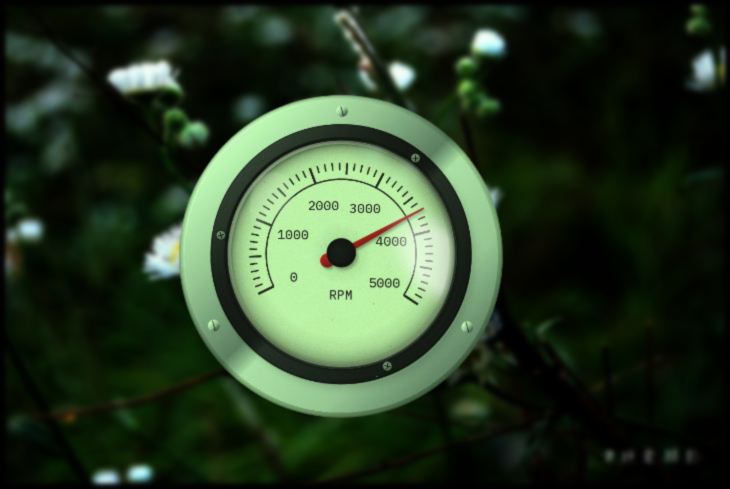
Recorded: 3700rpm
